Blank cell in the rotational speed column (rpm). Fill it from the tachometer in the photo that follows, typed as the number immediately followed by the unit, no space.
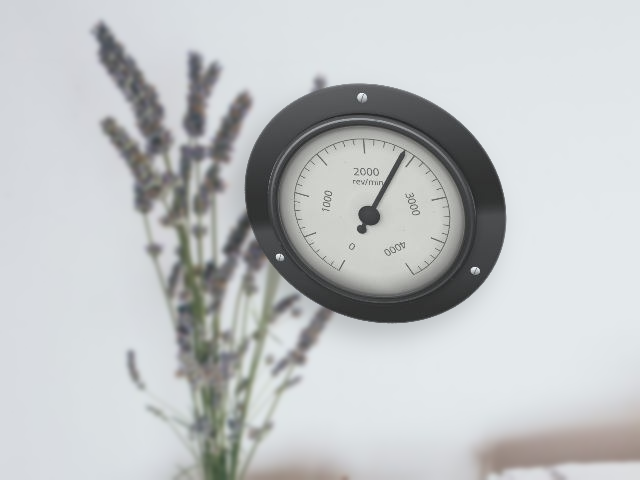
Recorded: 2400rpm
